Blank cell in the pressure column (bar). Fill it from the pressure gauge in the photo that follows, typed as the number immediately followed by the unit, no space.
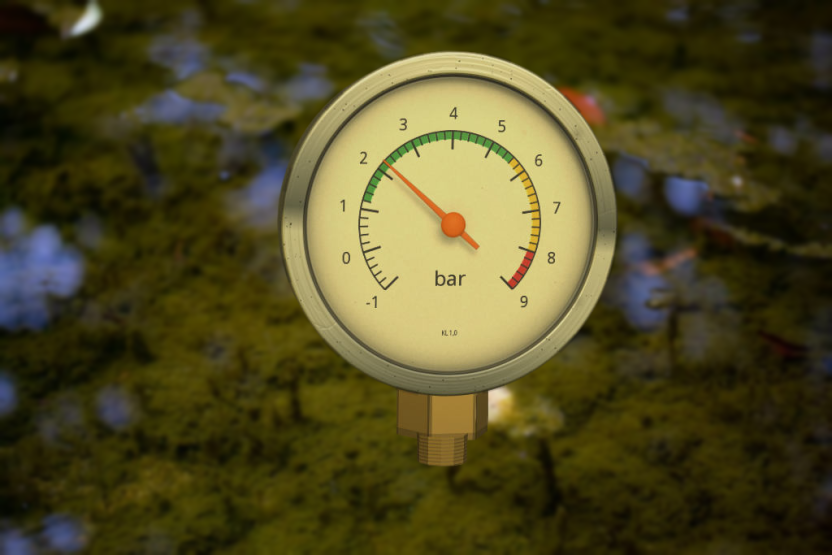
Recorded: 2.2bar
